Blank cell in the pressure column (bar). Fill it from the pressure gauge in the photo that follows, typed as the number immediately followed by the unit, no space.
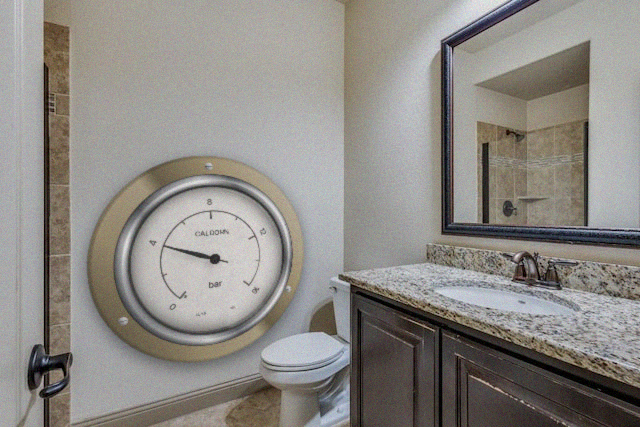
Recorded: 4bar
